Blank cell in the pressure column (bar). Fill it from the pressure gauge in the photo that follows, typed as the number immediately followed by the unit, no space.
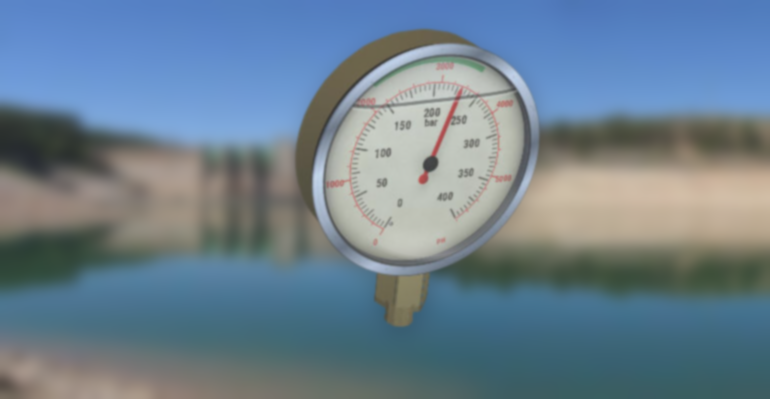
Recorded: 225bar
